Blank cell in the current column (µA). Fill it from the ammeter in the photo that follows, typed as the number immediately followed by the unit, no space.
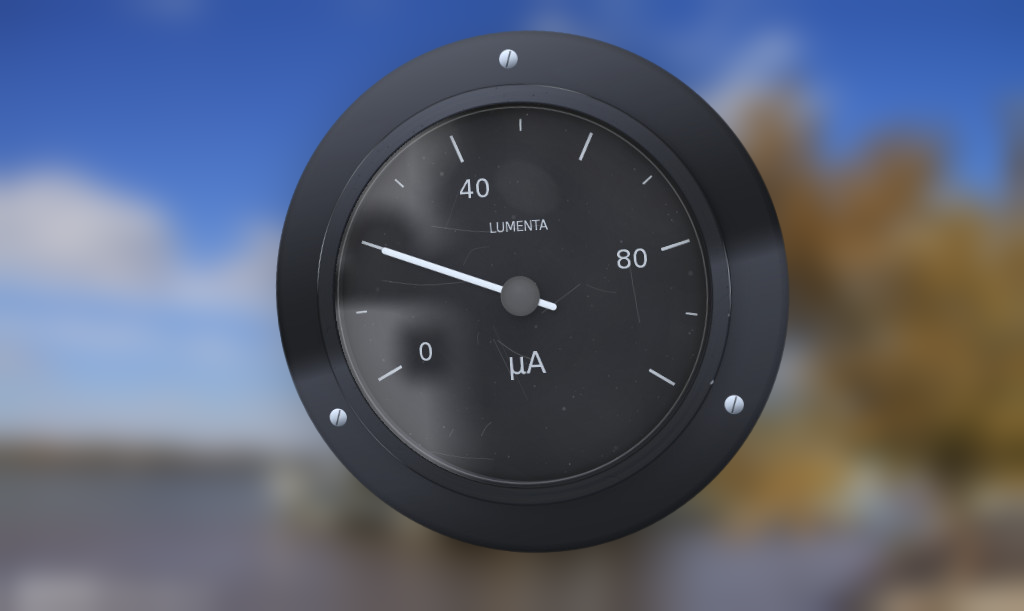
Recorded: 20µA
